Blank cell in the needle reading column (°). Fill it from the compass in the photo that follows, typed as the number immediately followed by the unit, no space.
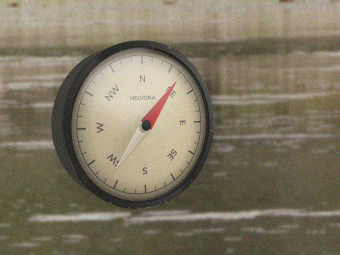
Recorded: 40°
